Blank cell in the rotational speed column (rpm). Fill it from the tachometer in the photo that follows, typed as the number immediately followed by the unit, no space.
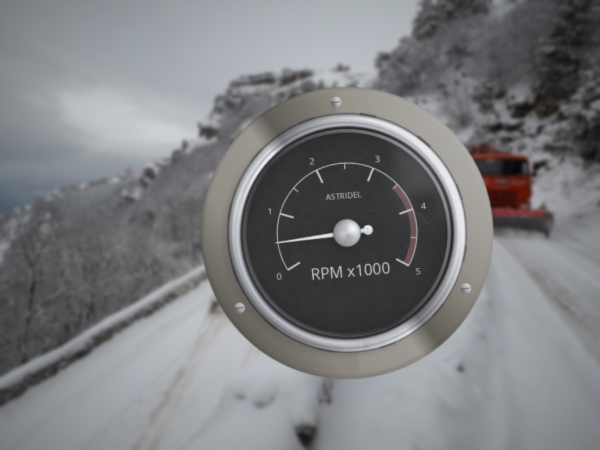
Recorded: 500rpm
